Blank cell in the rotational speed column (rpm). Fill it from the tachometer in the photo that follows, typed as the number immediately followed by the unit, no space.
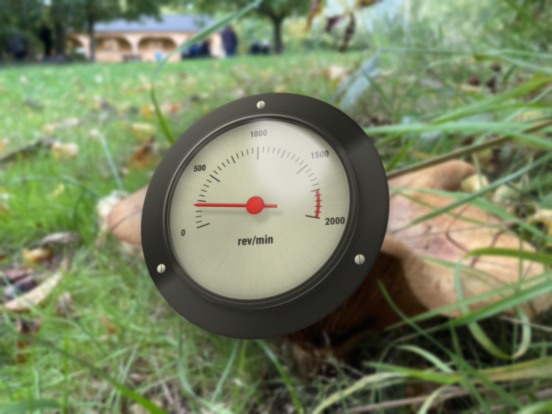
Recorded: 200rpm
